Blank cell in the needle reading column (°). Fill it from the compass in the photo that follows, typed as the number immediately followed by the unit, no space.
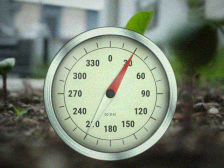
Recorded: 30°
